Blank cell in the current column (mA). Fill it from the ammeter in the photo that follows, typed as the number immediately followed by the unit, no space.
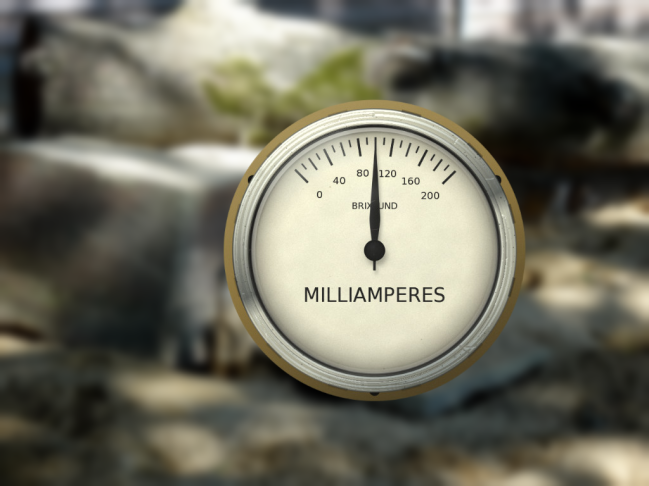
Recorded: 100mA
